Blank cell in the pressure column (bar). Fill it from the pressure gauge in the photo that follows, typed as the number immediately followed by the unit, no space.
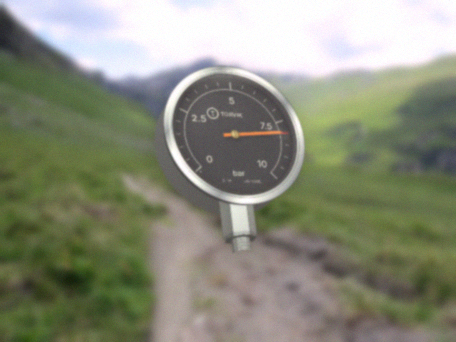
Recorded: 8bar
